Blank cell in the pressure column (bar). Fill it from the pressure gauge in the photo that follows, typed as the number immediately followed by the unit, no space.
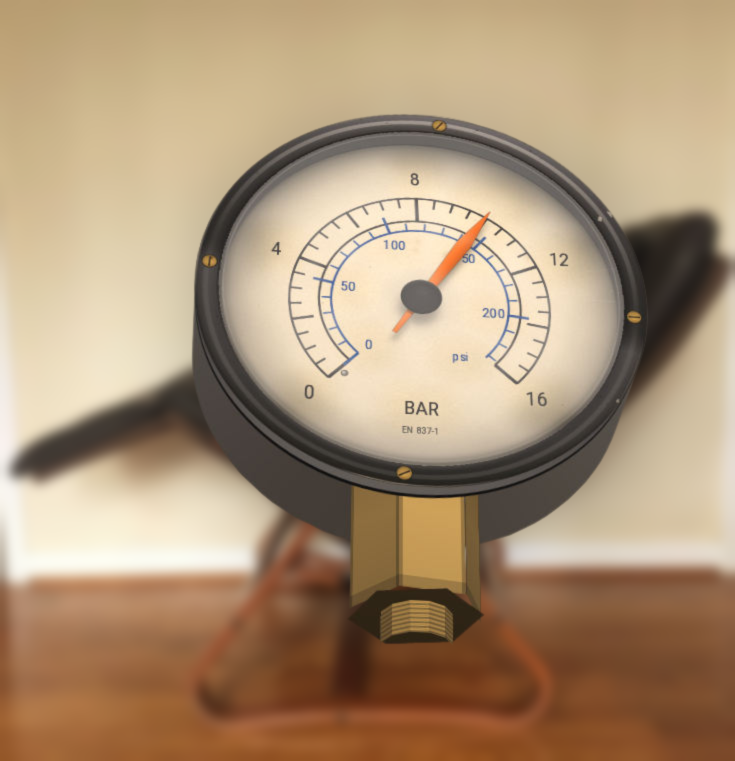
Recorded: 10bar
